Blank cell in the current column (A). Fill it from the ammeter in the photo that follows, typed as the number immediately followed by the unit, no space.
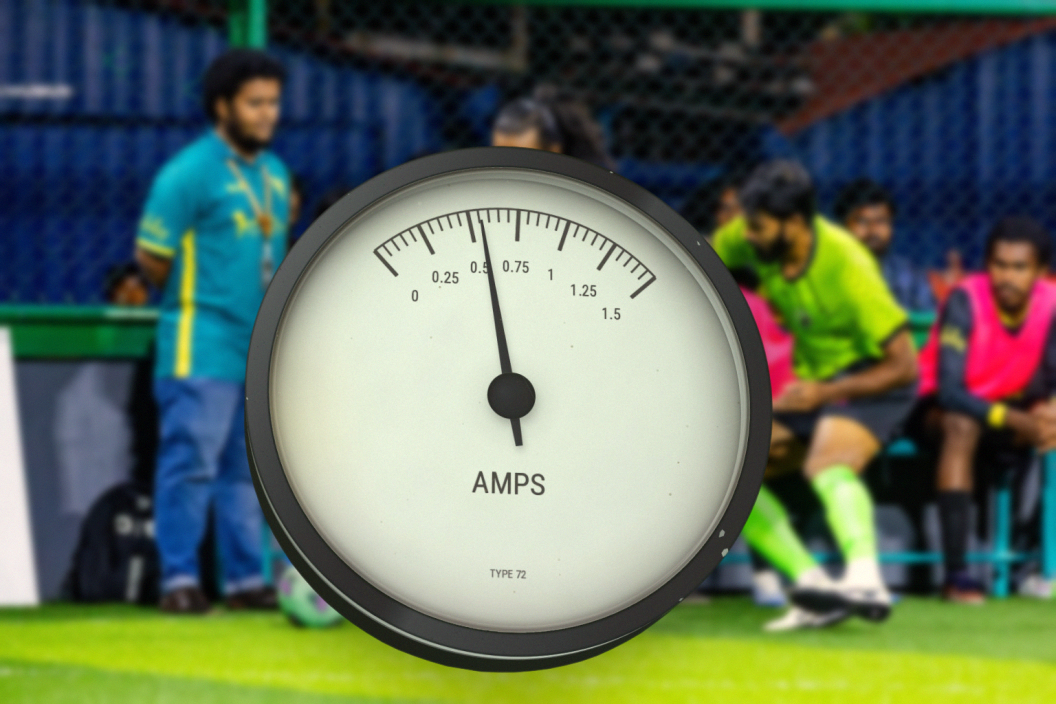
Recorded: 0.55A
